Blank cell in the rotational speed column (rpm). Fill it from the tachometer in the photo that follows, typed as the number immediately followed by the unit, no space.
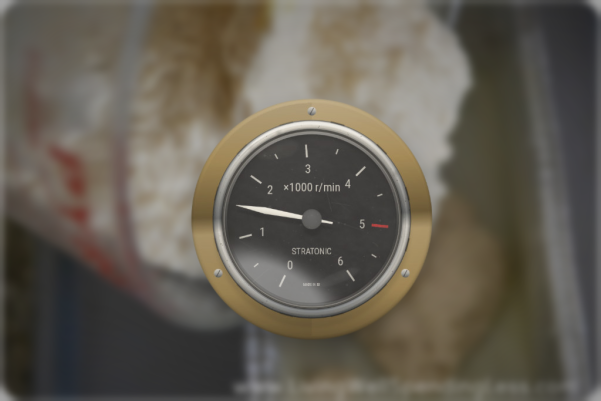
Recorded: 1500rpm
